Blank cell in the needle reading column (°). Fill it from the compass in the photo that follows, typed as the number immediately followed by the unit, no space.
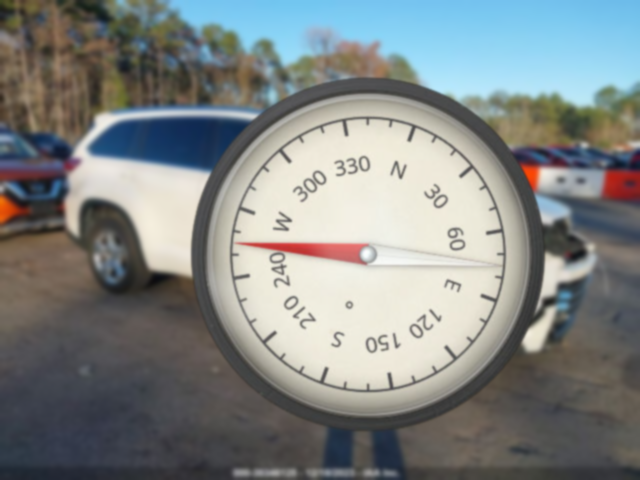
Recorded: 255°
